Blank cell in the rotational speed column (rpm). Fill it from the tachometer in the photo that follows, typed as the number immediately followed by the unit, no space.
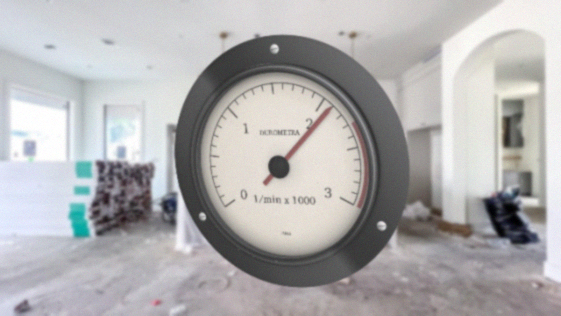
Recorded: 2100rpm
